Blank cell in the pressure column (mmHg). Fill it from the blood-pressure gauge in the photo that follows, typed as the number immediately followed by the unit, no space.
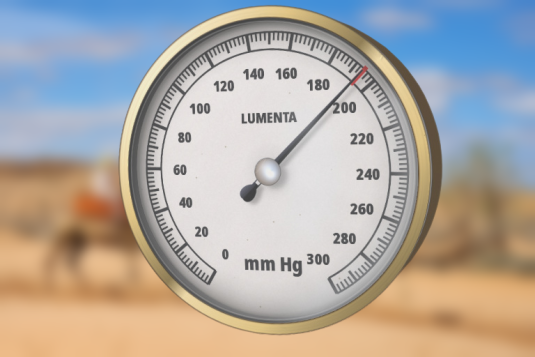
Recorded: 194mmHg
